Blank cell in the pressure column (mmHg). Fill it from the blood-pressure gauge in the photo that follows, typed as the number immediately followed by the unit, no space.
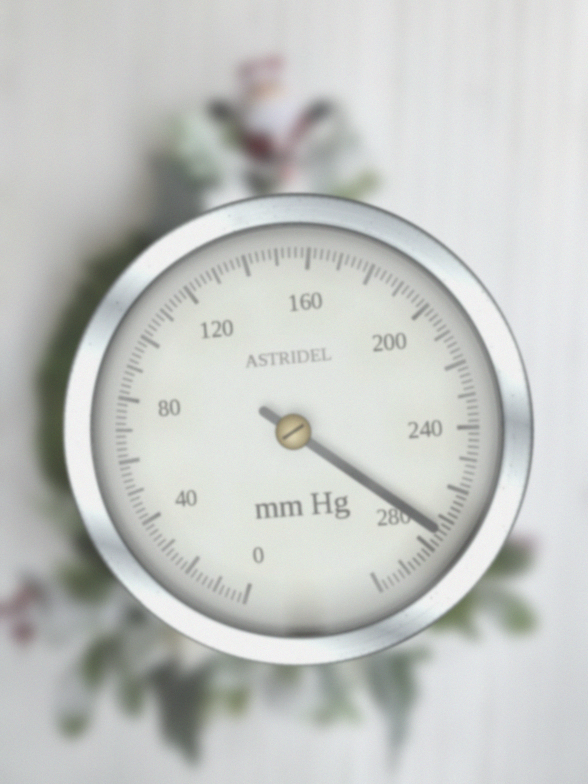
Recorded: 274mmHg
